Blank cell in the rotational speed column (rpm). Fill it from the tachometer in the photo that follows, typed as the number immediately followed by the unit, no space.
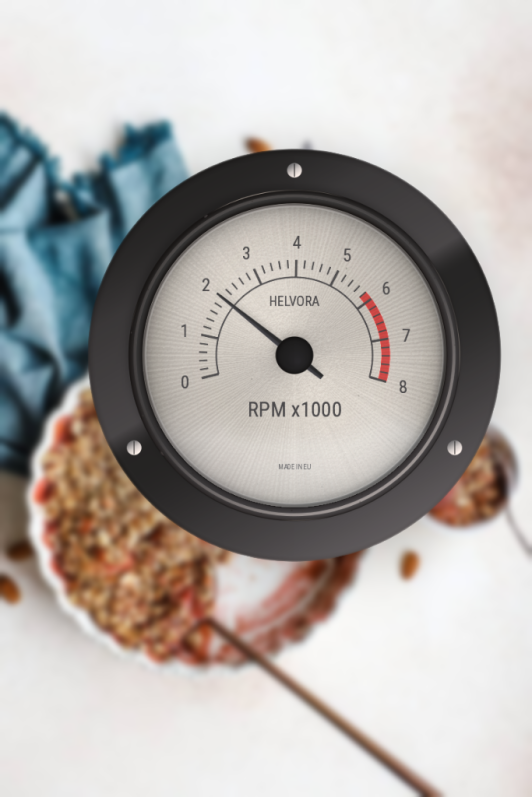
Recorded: 2000rpm
